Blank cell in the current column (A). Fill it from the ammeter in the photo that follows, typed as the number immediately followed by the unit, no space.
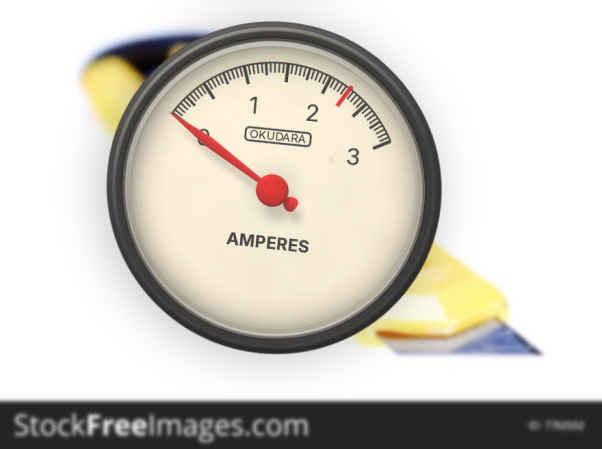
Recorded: 0A
